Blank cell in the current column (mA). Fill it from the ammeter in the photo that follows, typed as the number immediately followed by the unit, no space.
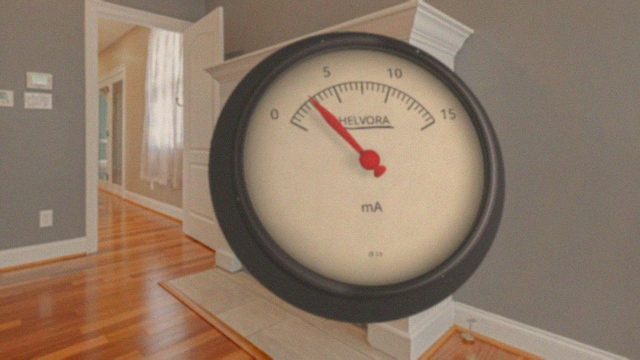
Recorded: 2.5mA
